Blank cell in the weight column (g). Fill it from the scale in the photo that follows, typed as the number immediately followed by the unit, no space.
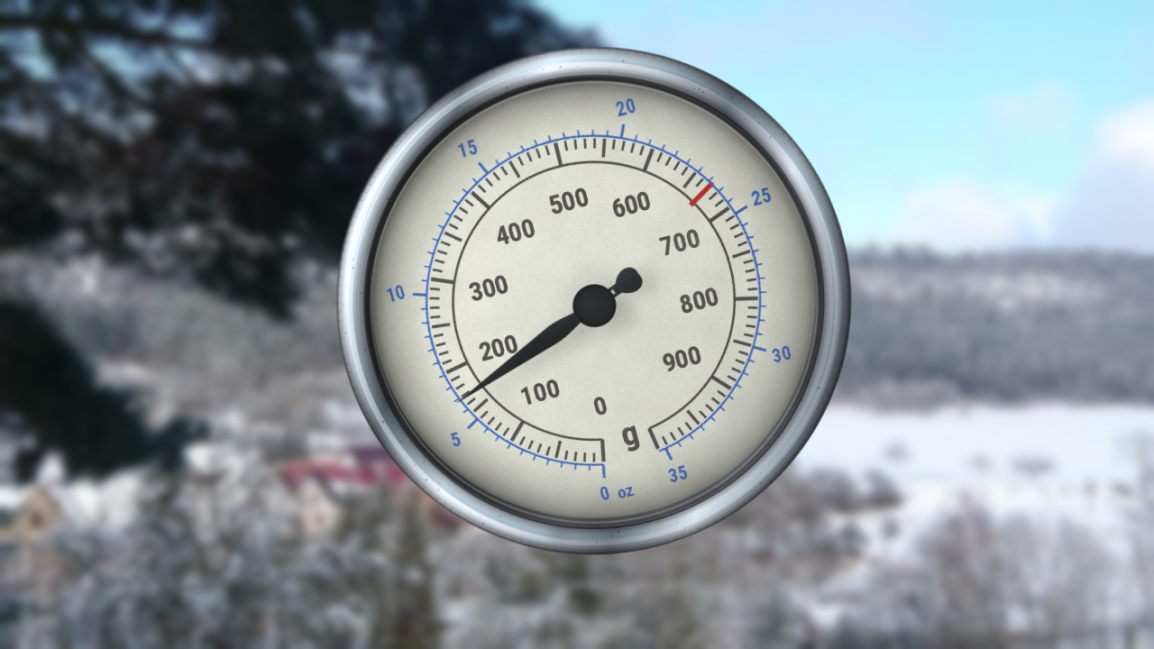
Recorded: 170g
